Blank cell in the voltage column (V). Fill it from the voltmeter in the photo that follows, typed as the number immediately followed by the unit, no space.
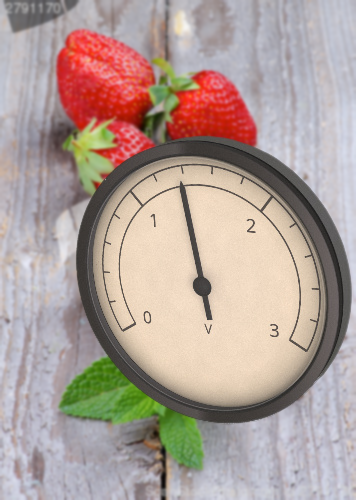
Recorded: 1.4V
